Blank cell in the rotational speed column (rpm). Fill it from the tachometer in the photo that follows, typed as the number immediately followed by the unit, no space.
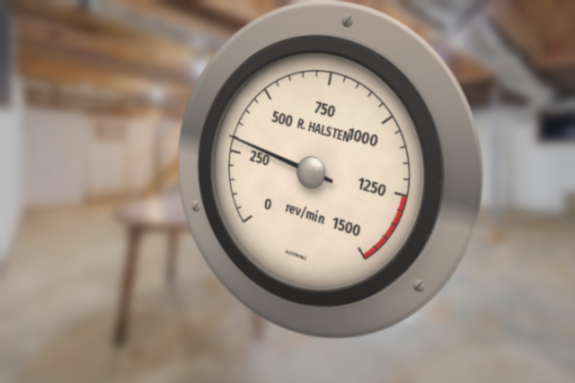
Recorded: 300rpm
